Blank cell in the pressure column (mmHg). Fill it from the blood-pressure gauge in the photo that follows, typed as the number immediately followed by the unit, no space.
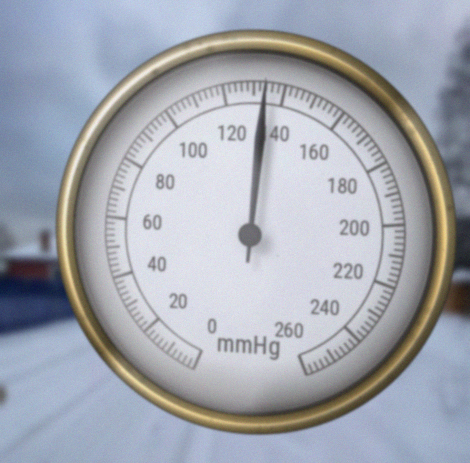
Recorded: 134mmHg
